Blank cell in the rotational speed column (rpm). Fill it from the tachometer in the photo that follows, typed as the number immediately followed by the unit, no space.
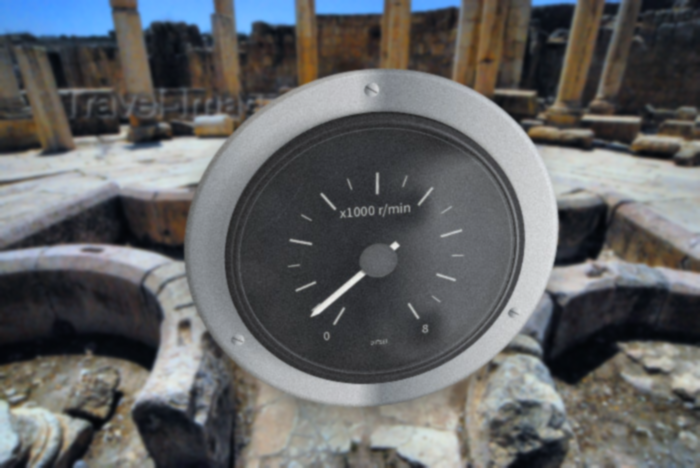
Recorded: 500rpm
